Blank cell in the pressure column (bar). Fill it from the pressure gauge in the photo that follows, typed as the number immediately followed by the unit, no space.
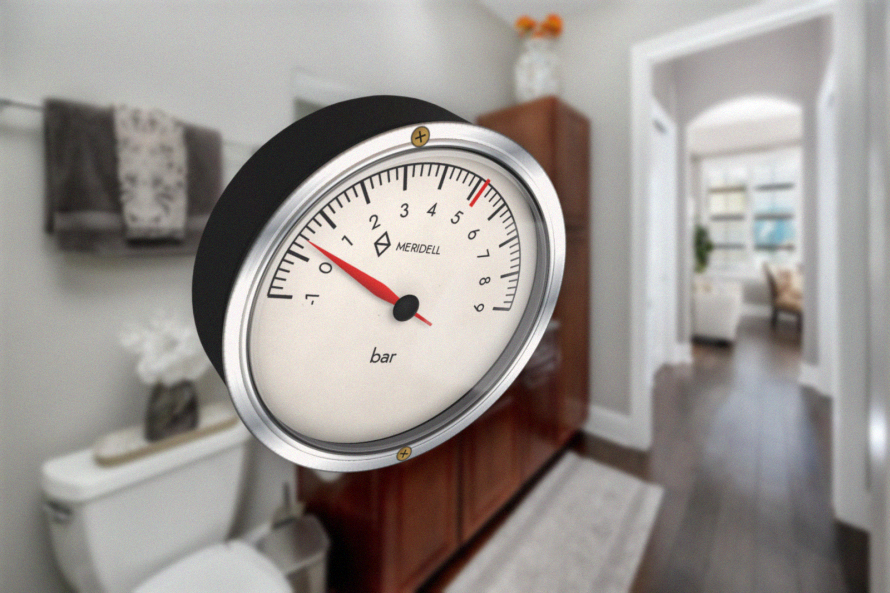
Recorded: 0.4bar
